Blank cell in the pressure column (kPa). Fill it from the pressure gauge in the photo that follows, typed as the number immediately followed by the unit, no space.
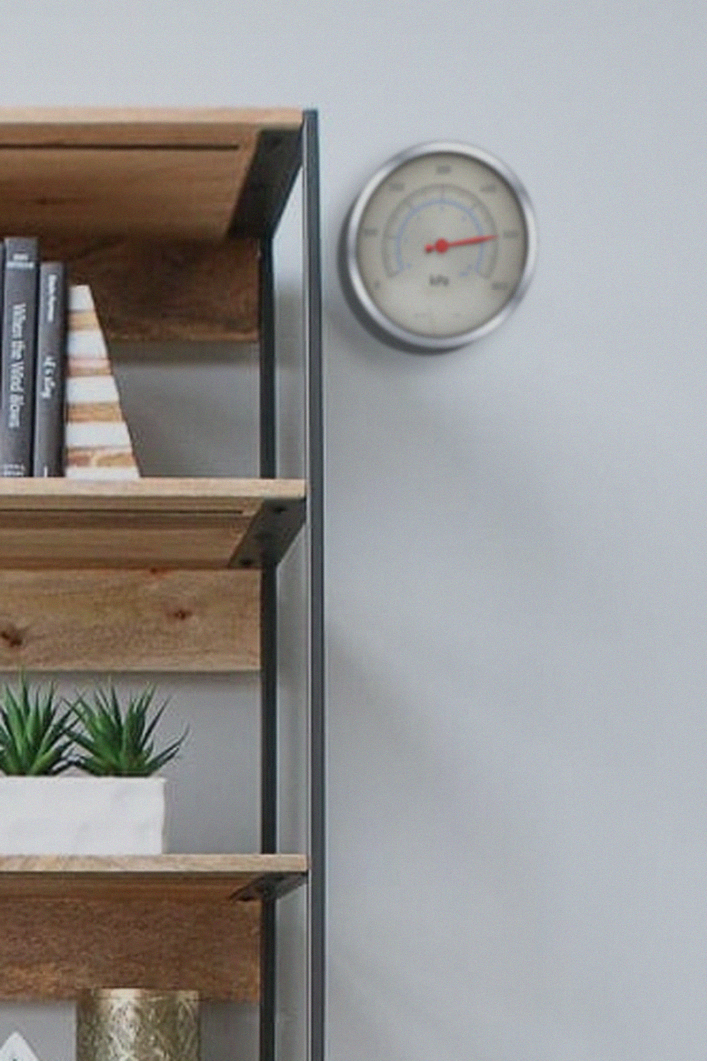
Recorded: 500kPa
